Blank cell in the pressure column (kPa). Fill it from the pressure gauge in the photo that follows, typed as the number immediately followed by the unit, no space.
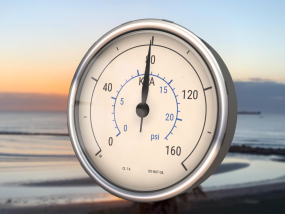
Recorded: 80kPa
